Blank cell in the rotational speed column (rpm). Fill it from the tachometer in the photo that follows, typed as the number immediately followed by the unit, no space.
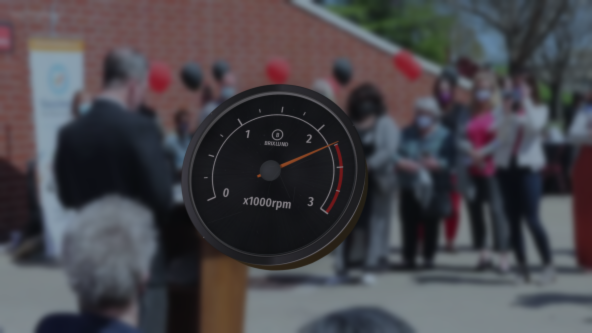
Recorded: 2250rpm
